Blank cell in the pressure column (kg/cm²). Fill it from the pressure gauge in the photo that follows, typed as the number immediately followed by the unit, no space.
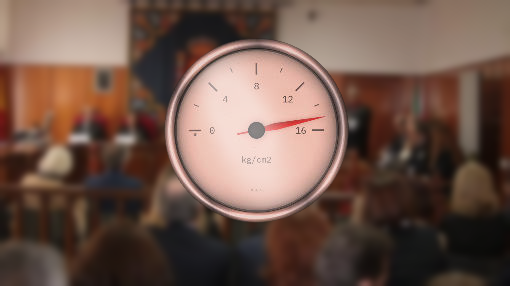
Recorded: 15kg/cm²
